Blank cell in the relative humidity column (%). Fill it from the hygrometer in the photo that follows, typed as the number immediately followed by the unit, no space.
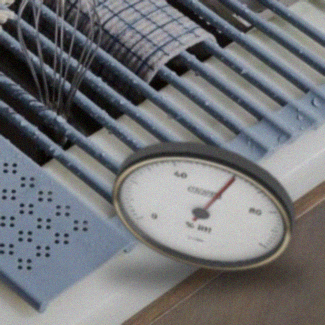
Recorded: 60%
